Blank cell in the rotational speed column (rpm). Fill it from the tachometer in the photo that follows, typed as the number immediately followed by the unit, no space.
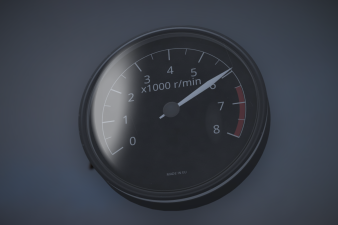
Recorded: 6000rpm
